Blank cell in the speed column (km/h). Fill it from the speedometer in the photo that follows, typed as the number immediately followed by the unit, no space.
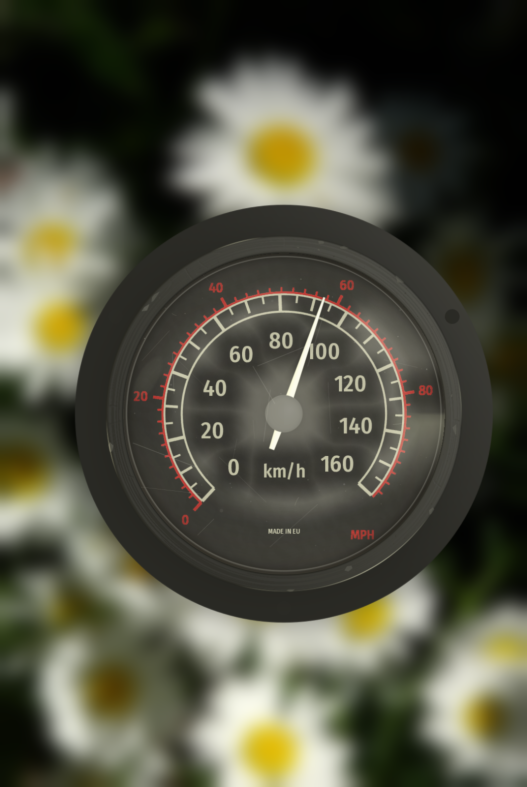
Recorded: 92.5km/h
